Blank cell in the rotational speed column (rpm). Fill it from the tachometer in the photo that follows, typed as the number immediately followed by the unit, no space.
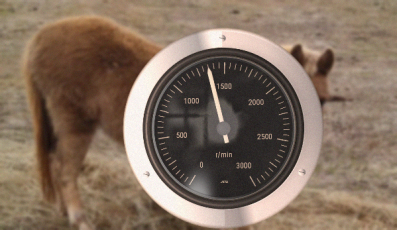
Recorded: 1350rpm
